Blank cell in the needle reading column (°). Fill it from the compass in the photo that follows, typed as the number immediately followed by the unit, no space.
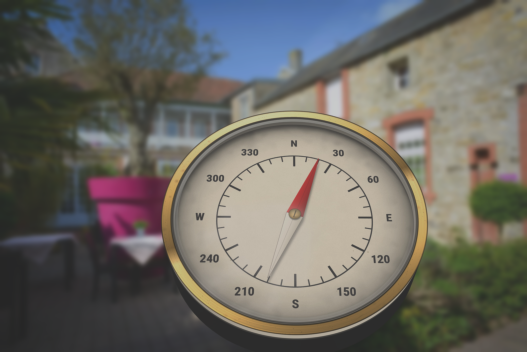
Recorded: 20°
